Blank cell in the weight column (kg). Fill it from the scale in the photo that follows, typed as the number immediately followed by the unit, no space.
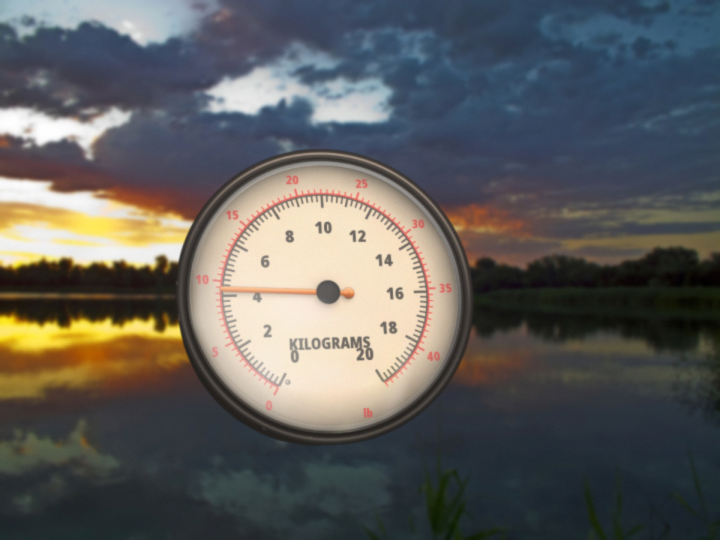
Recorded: 4.2kg
